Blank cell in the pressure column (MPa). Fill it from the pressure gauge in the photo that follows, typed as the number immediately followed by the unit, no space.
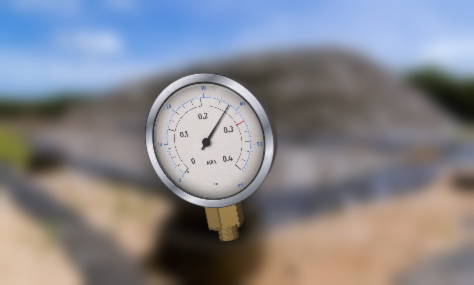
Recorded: 0.26MPa
